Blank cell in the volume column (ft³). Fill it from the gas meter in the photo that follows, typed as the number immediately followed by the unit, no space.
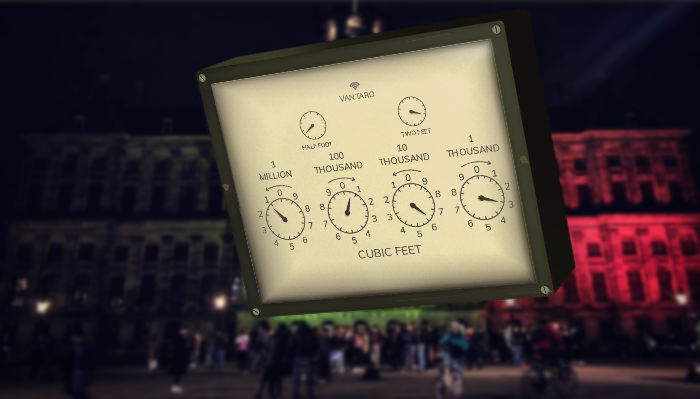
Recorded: 106300ft³
